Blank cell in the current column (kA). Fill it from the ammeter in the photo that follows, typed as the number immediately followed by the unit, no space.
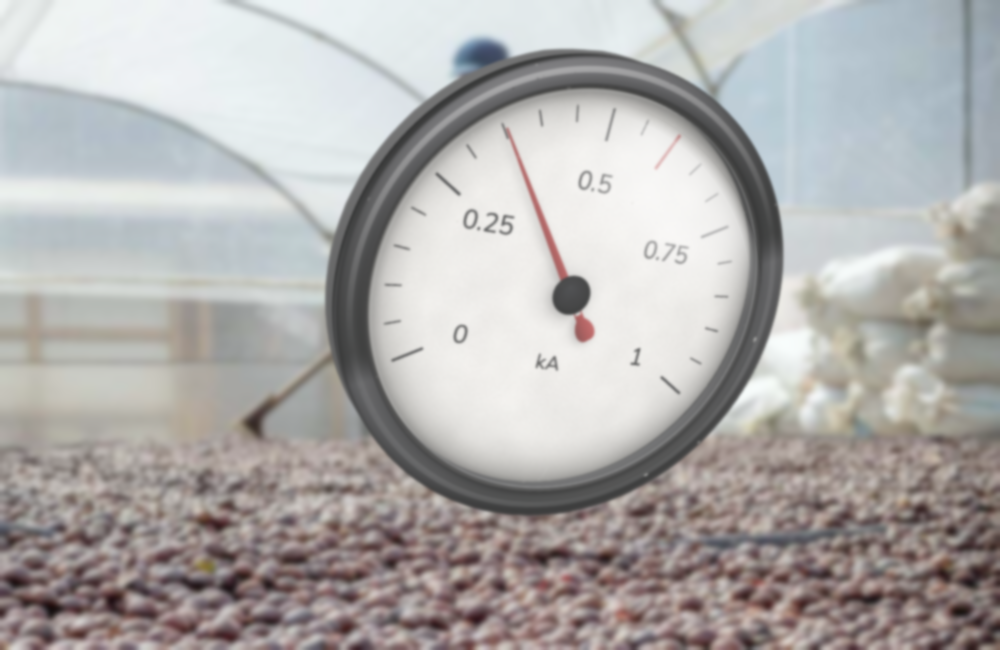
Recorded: 0.35kA
